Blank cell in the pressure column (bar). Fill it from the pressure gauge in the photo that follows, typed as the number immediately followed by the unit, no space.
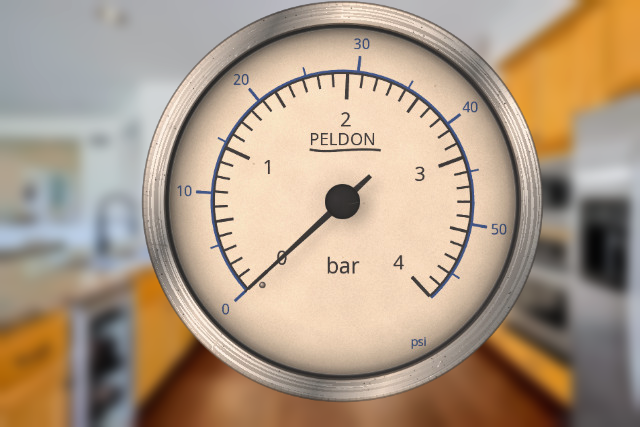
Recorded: 0bar
